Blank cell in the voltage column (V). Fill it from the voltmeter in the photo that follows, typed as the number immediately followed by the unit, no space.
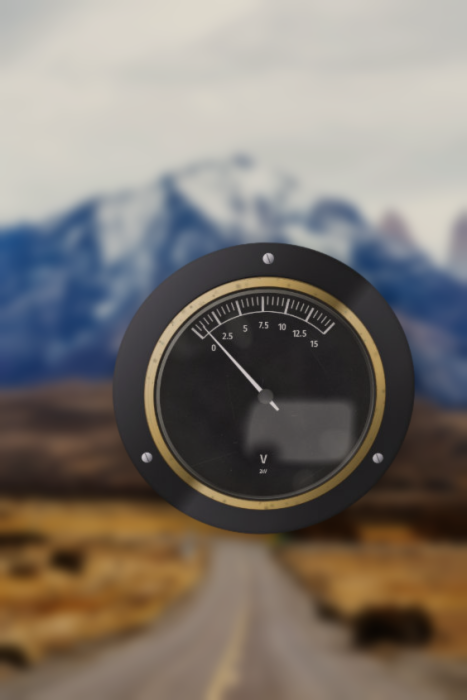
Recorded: 1V
